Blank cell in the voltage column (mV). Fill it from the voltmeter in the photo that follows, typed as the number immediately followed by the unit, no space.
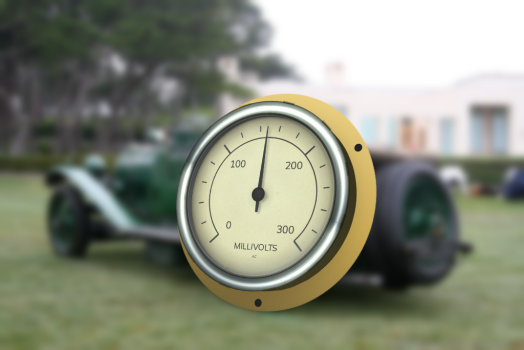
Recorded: 150mV
